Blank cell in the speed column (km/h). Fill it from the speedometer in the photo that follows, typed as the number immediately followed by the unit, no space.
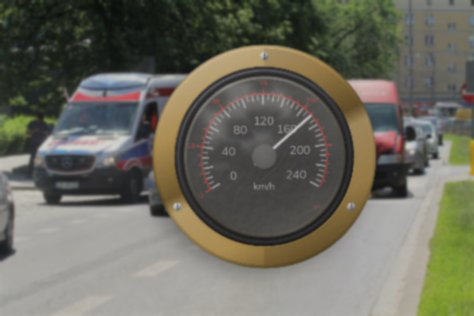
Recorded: 170km/h
